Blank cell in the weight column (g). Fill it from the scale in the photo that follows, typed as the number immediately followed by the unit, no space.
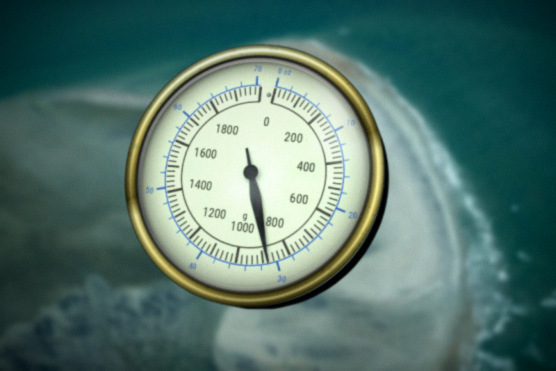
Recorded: 880g
